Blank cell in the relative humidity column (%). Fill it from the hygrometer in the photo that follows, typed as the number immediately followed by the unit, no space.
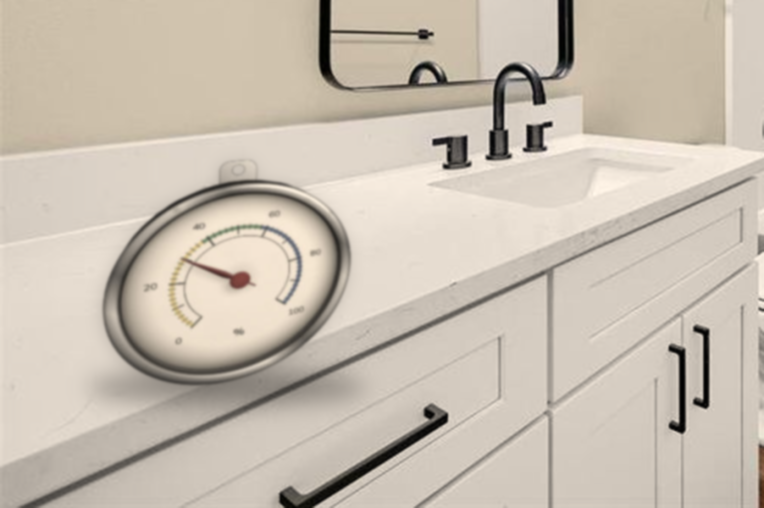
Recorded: 30%
